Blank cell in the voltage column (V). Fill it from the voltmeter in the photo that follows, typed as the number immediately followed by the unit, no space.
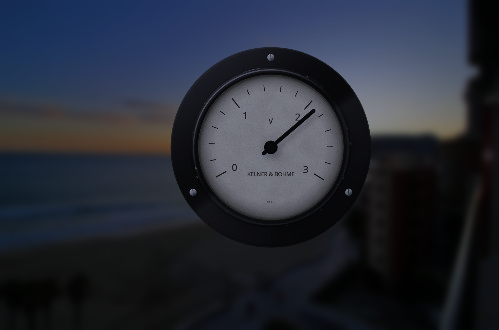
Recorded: 2.1V
